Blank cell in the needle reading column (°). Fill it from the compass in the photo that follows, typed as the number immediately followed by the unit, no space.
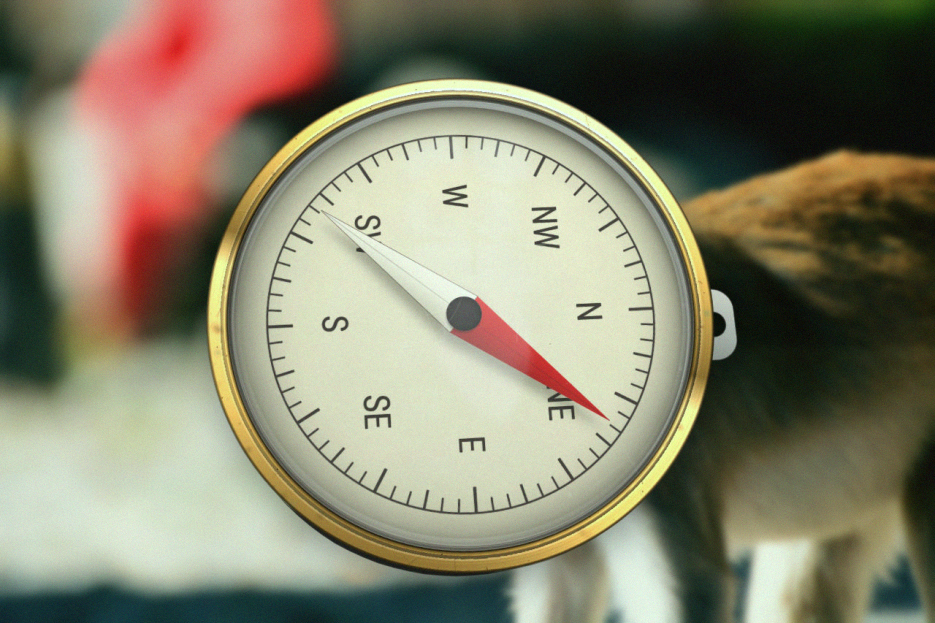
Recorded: 40°
